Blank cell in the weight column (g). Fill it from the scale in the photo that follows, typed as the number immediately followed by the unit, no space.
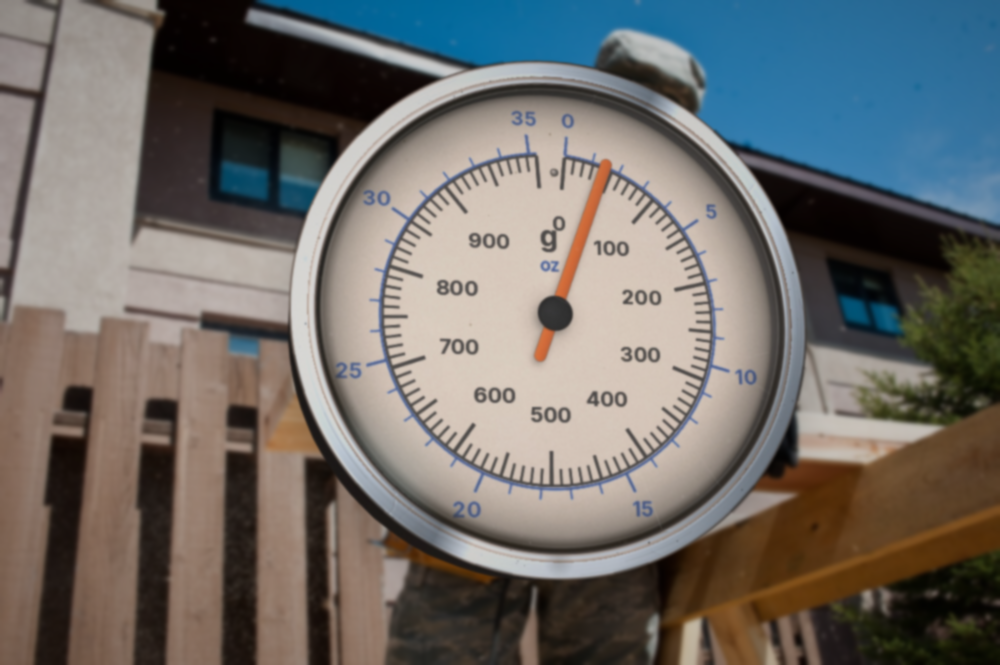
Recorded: 40g
